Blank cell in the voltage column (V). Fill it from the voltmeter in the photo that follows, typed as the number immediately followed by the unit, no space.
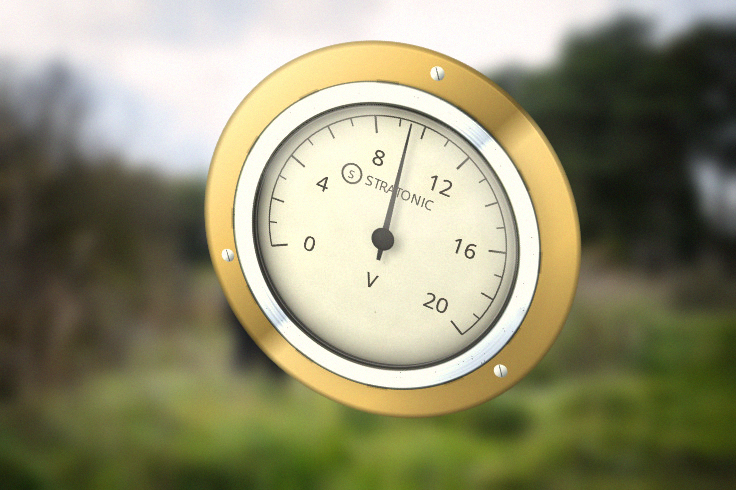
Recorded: 9.5V
